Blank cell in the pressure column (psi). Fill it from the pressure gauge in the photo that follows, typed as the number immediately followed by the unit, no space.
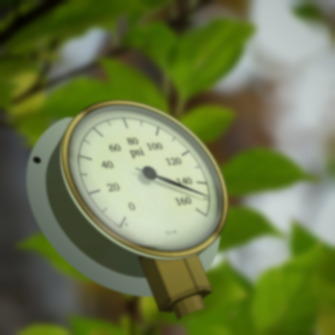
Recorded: 150psi
